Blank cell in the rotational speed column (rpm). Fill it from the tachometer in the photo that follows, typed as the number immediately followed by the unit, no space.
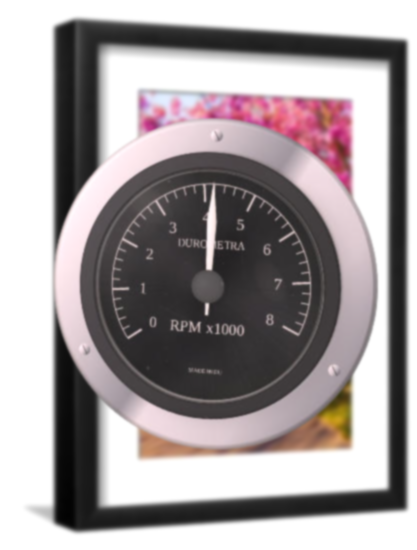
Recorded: 4200rpm
